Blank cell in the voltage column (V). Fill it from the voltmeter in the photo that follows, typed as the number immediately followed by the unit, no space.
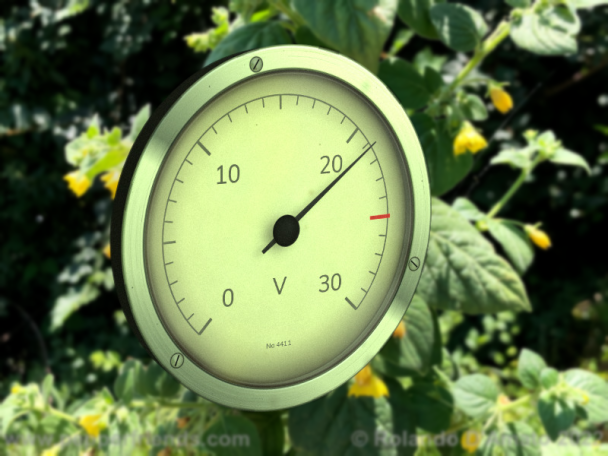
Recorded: 21V
